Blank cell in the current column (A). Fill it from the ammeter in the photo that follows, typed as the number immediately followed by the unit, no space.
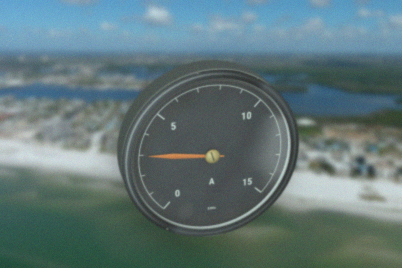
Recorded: 3A
